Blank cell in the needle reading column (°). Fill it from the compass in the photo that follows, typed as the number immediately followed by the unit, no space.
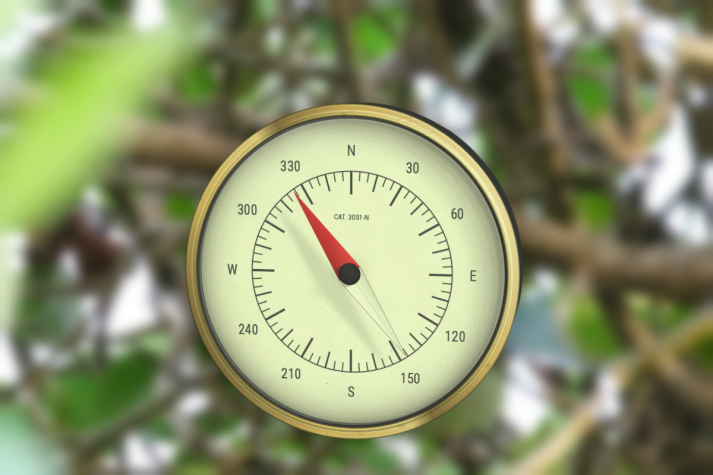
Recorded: 325°
